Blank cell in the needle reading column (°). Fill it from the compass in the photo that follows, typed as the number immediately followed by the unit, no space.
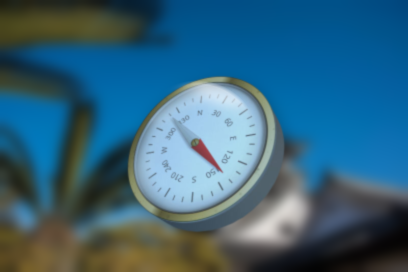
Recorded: 140°
